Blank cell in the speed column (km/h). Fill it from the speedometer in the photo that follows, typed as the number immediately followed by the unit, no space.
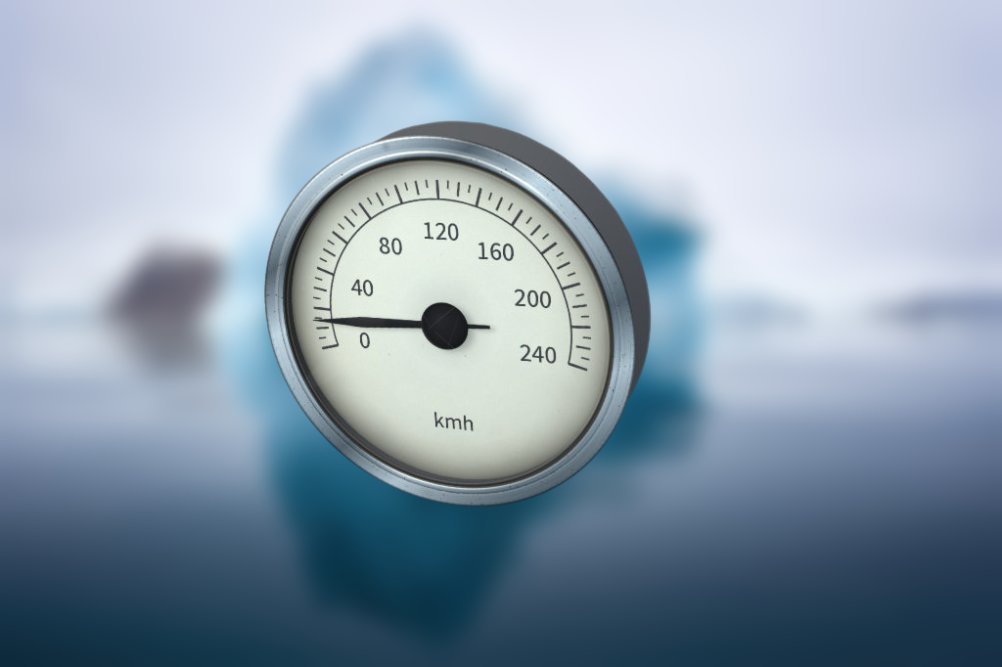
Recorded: 15km/h
